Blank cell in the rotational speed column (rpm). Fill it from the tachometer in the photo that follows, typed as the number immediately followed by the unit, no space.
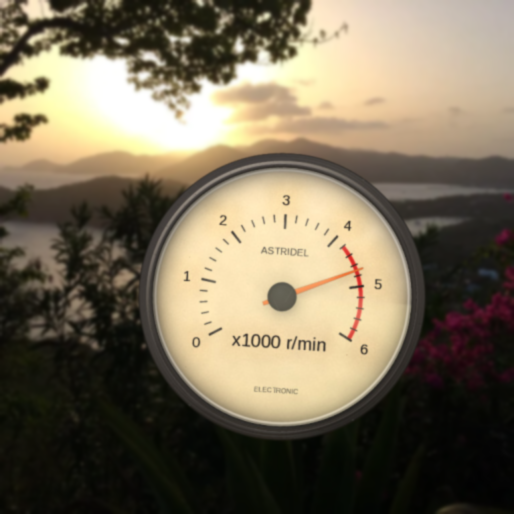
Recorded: 4700rpm
